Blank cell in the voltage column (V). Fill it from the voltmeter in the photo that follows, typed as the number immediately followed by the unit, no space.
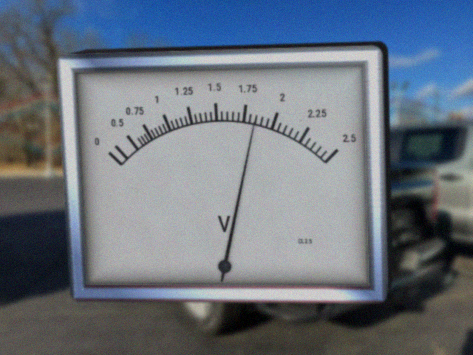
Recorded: 1.85V
